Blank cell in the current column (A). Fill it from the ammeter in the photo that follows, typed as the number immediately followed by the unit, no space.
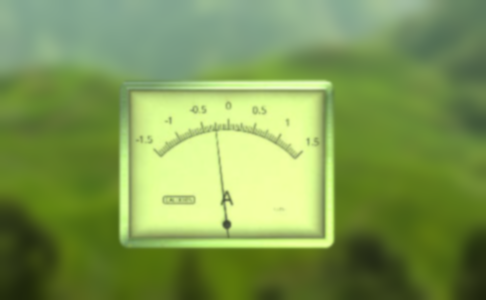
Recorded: -0.25A
